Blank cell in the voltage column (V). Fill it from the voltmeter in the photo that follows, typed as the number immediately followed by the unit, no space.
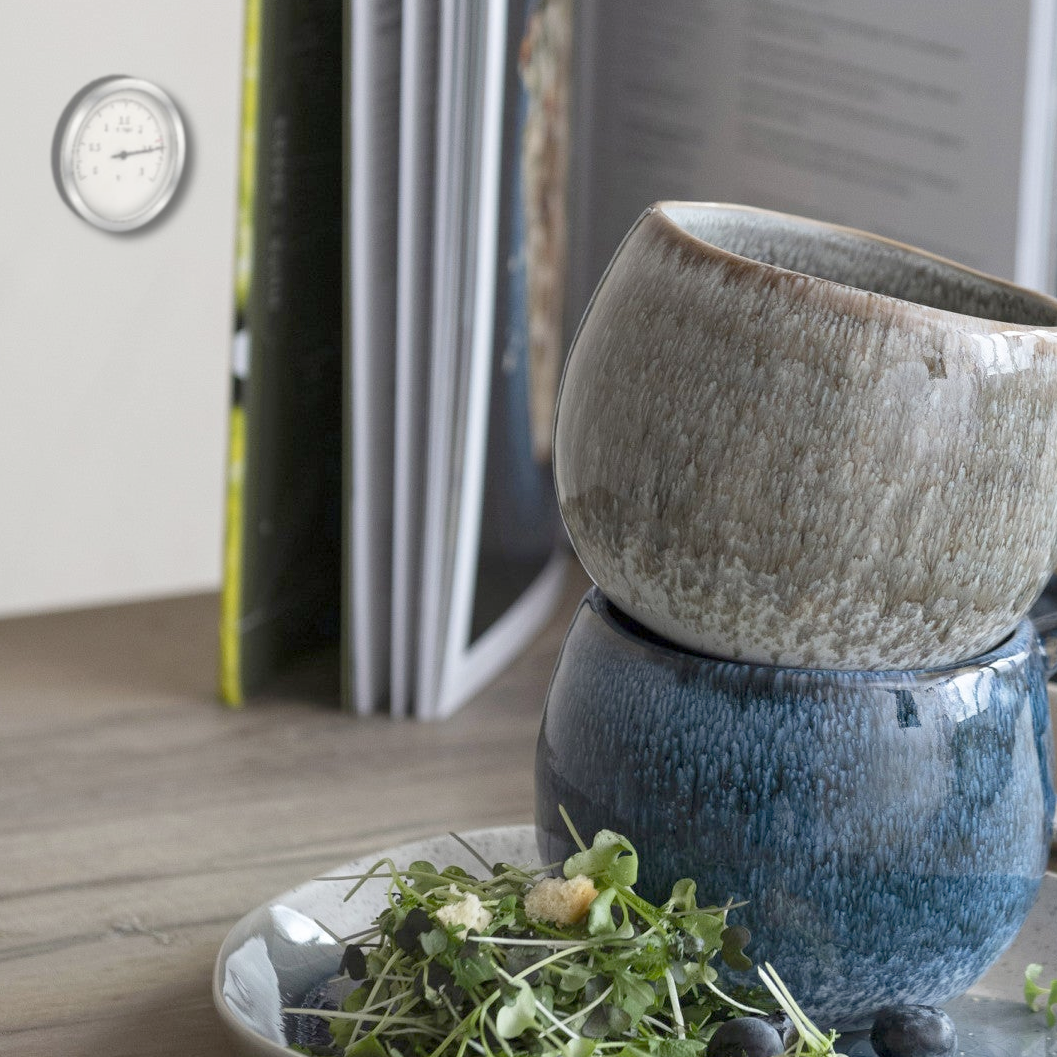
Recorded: 2.5V
